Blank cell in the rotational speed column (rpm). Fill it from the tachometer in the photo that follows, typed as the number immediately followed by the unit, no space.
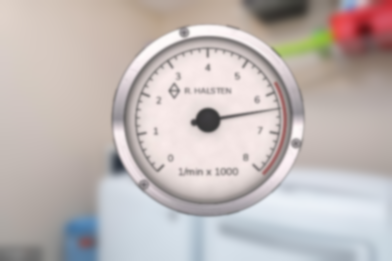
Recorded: 6400rpm
